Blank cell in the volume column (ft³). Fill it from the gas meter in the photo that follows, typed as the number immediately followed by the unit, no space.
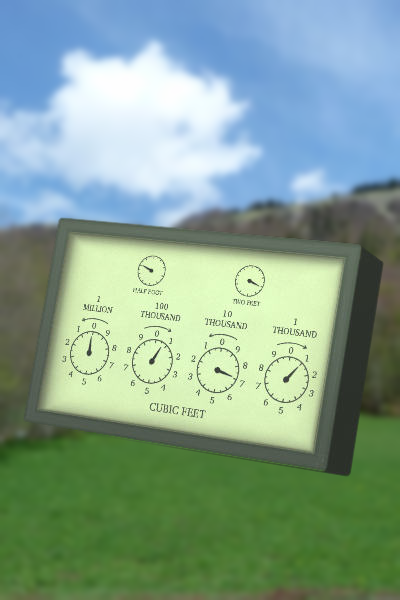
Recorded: 7100ft³
